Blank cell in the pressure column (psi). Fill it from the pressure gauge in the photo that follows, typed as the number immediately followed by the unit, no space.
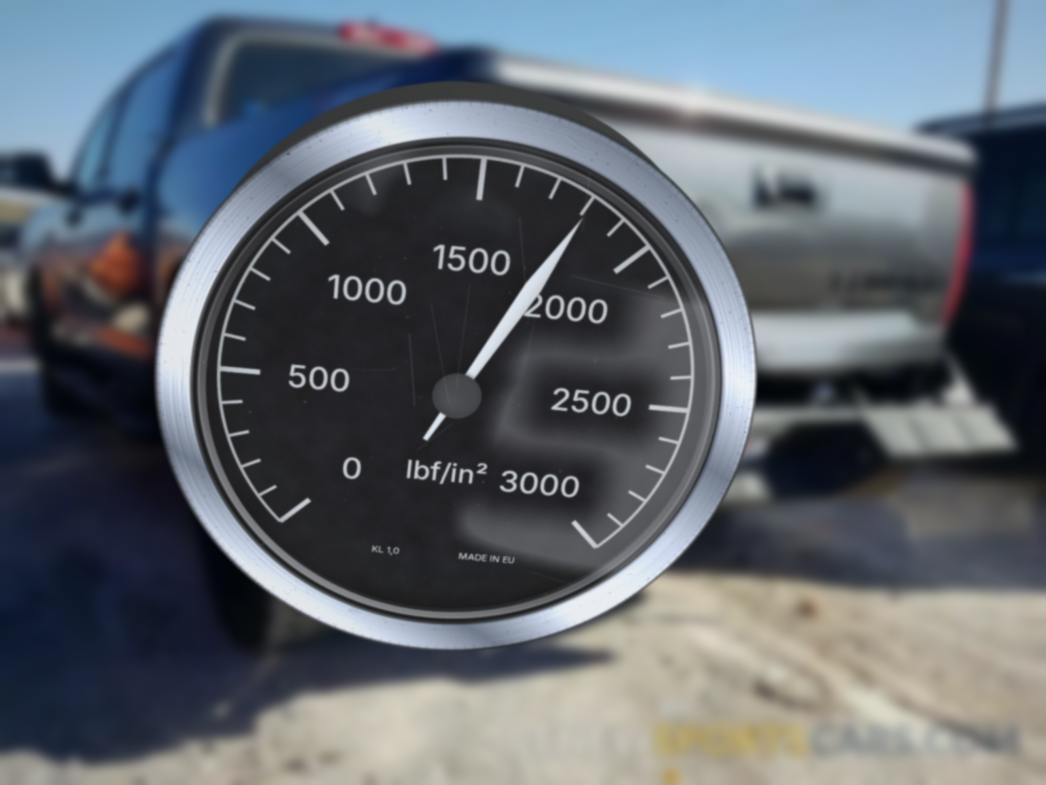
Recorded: 1800psi
